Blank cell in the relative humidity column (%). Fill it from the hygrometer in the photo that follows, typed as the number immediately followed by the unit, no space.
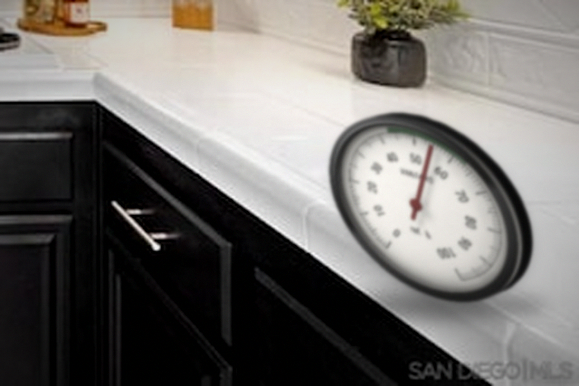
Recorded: 55%
